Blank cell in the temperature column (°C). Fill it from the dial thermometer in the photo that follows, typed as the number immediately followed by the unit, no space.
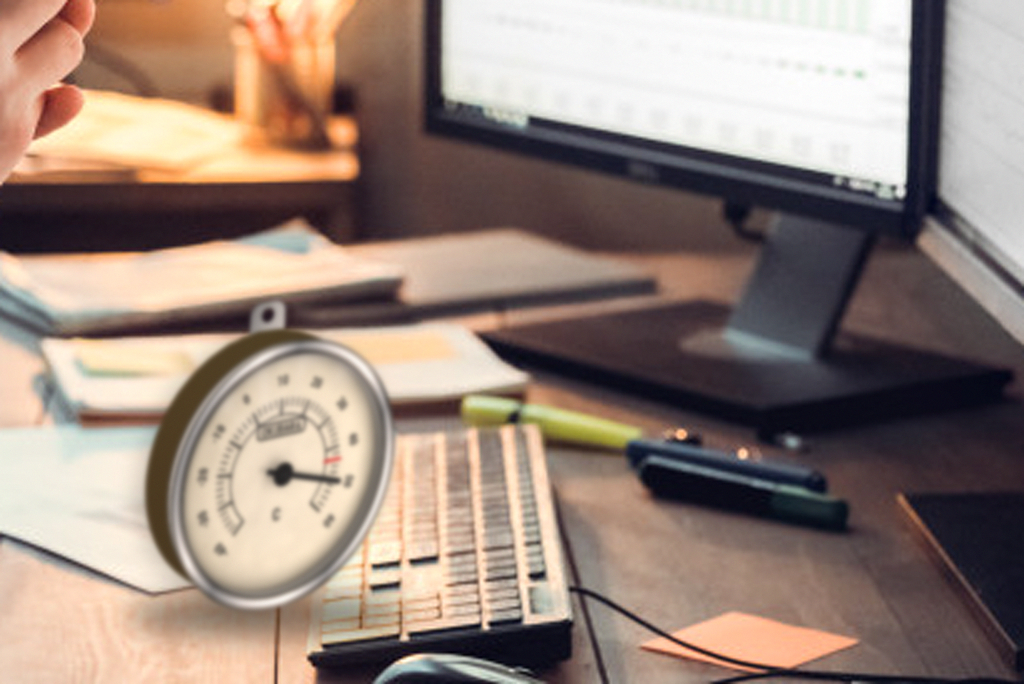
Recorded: 50°C
